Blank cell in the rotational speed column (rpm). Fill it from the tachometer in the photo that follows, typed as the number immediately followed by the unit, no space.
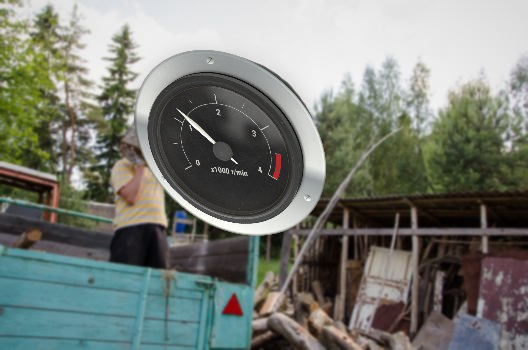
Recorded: 1250rpm
